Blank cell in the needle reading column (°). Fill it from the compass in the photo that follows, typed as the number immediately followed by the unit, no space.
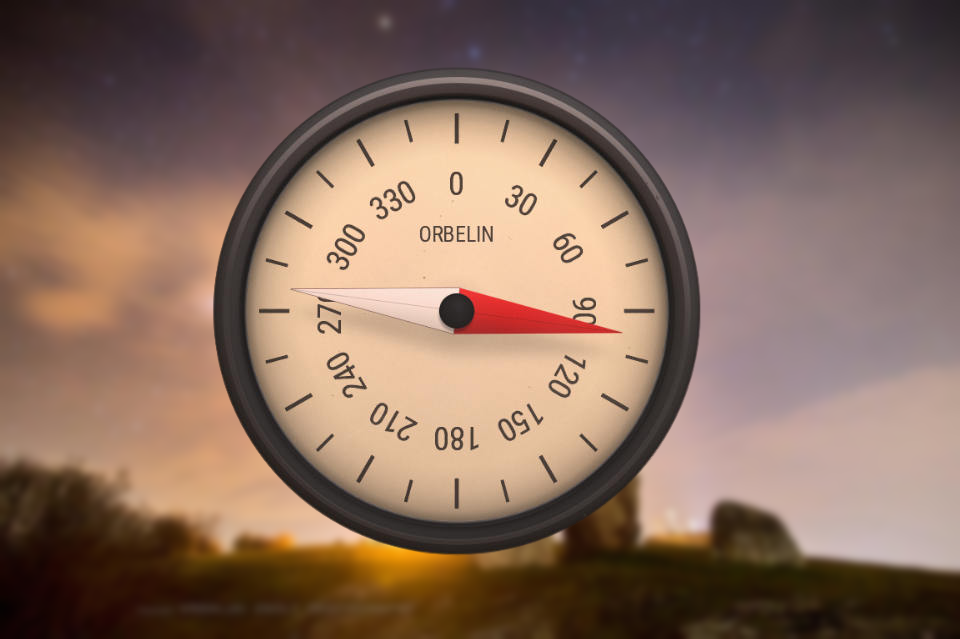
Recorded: 97.5°
